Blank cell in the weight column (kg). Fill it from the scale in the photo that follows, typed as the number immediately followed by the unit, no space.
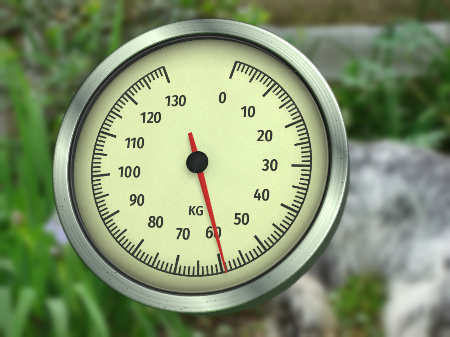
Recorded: 59kg
